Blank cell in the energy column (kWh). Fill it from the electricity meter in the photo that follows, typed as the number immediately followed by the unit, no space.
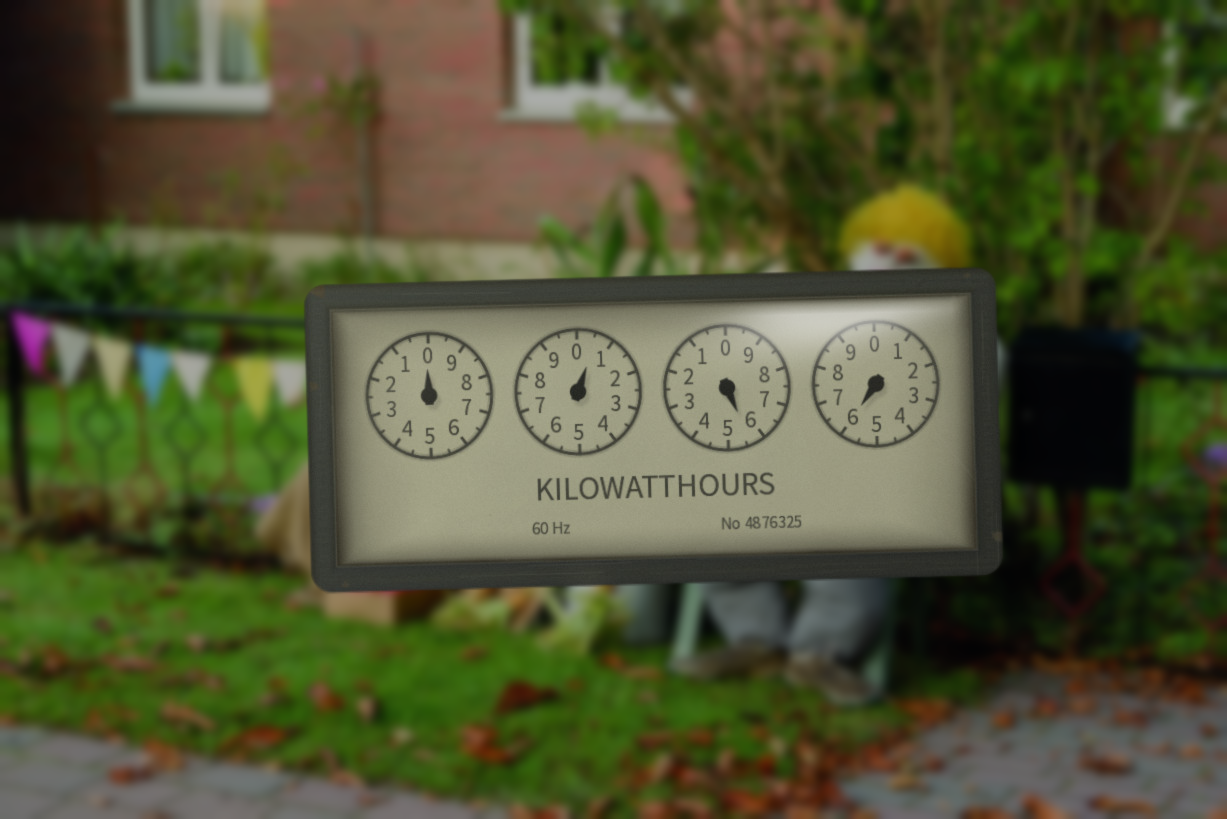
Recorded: 56kWh
